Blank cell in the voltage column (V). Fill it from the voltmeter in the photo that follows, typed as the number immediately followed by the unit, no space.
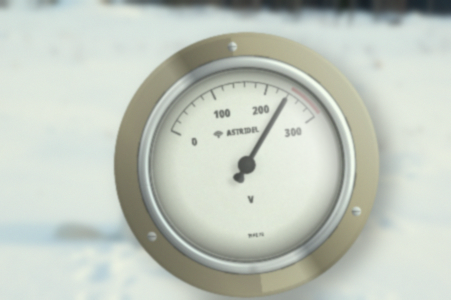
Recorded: 240V
